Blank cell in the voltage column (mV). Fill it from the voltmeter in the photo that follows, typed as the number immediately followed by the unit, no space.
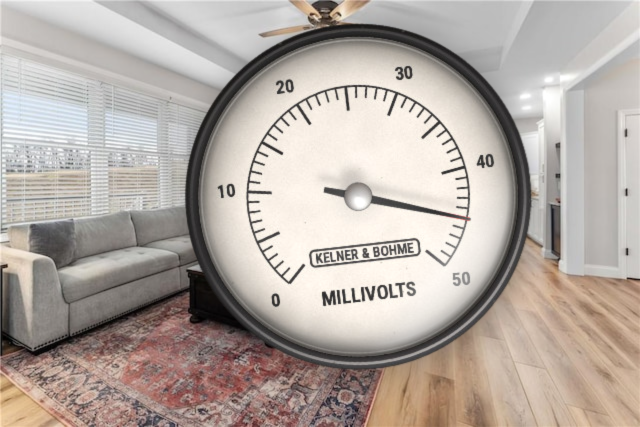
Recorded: 45mV
